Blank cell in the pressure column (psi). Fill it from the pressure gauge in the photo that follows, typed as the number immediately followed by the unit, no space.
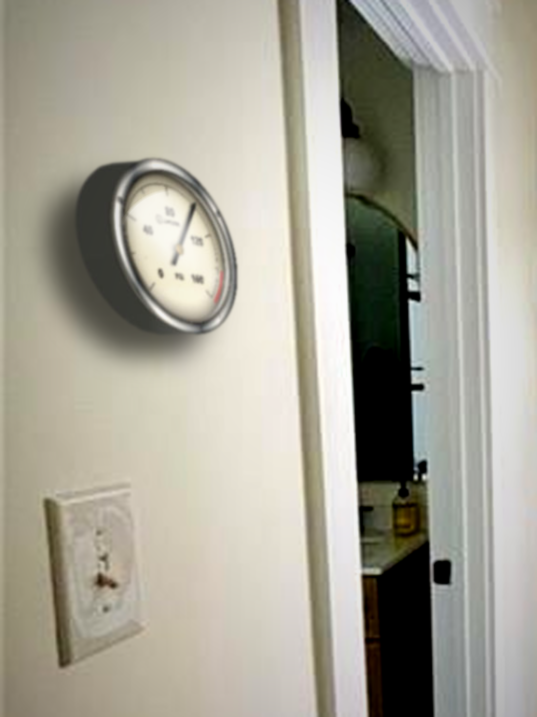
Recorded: 100psi
